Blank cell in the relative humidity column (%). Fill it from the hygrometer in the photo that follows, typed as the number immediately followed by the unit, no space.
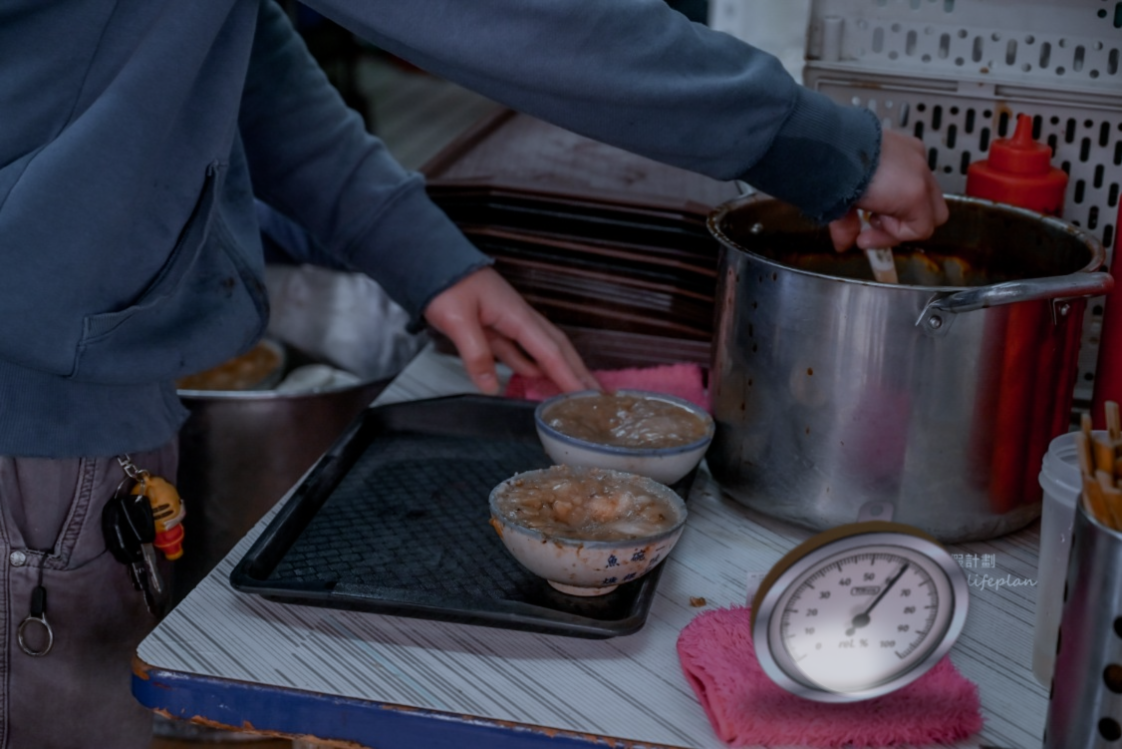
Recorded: 60%
